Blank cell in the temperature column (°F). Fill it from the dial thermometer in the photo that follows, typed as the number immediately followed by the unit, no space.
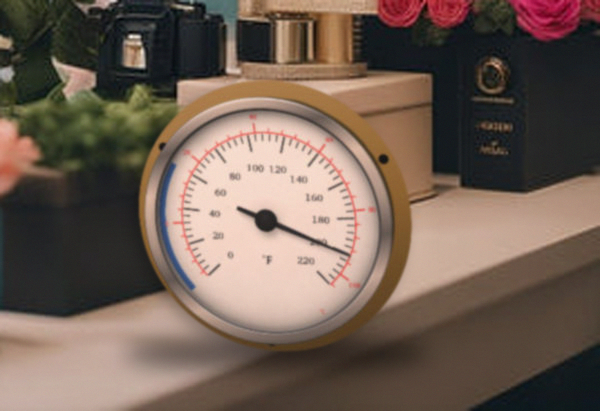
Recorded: 200°F
